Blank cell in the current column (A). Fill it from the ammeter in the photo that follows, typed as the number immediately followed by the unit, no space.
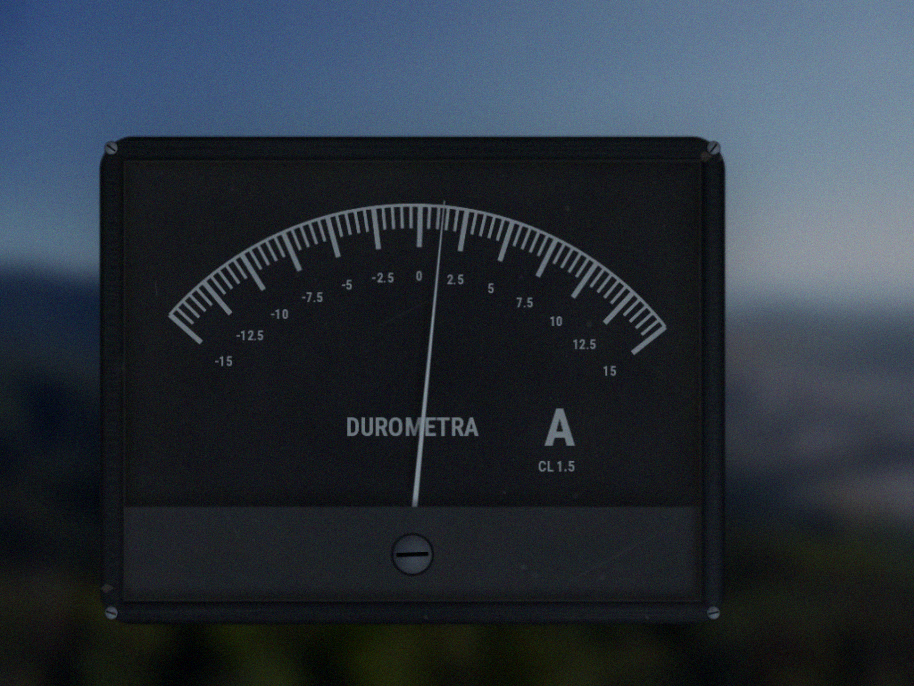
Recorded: 1.25A
